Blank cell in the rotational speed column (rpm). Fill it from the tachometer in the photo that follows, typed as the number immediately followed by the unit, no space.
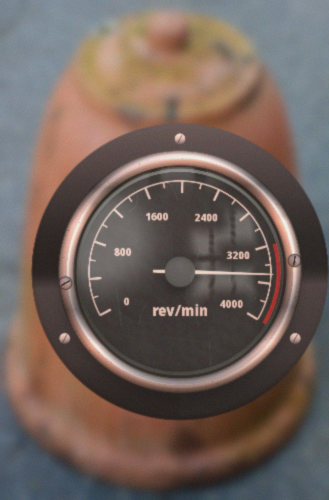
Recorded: 3500rpm
